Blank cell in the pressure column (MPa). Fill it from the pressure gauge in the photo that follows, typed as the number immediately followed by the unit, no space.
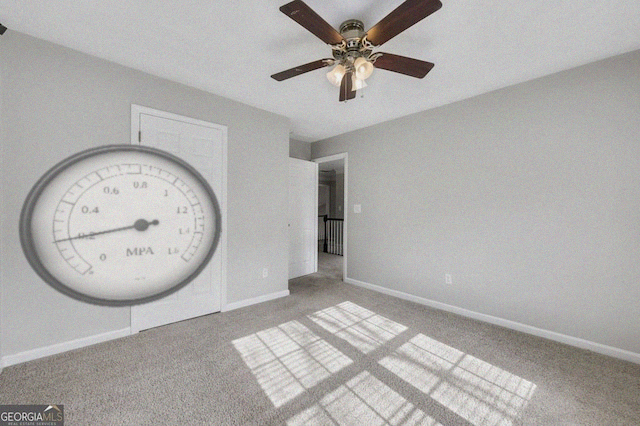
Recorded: 0.2MPa
